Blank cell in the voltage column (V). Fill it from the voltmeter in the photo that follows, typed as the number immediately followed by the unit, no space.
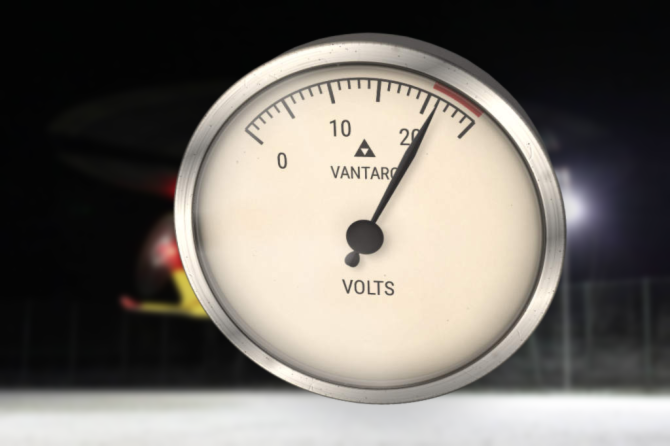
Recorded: 21V
